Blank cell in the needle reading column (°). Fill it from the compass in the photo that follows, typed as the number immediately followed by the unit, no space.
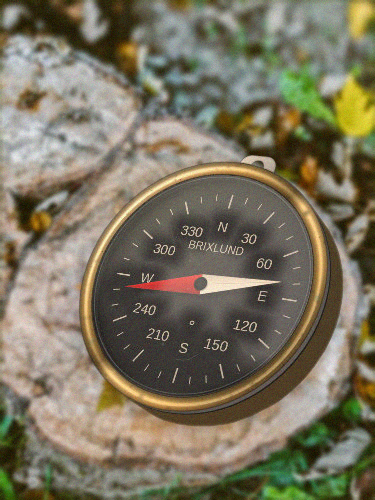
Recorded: 260°
